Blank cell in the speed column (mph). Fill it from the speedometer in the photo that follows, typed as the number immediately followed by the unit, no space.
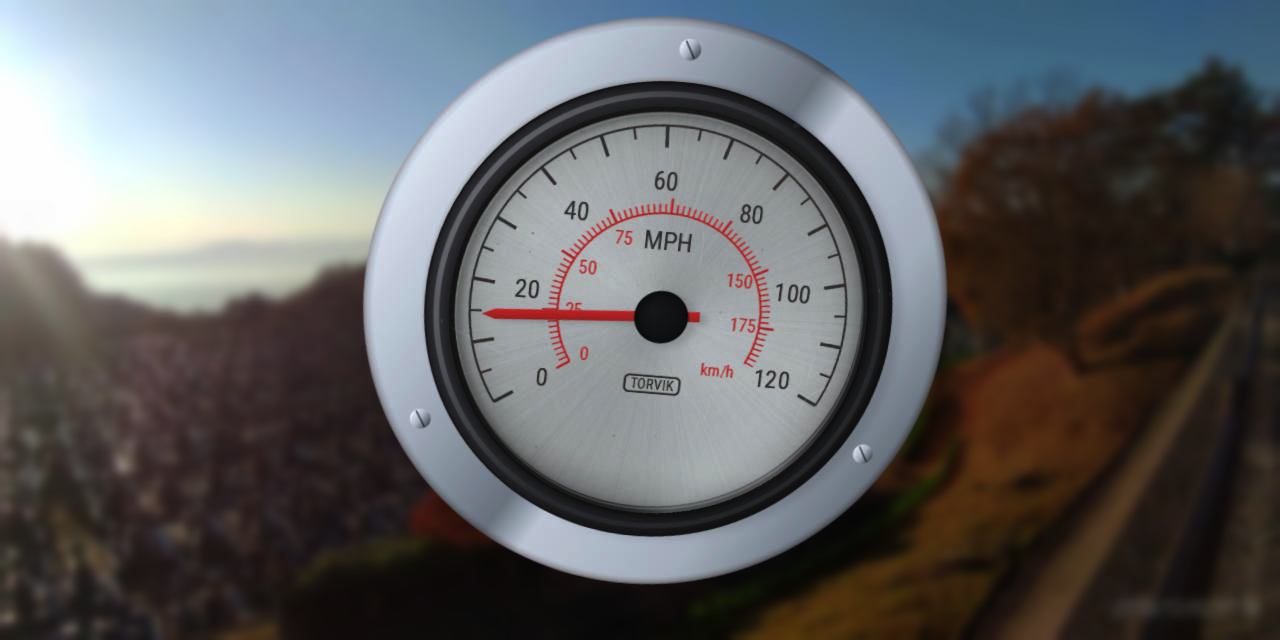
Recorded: 15mph
